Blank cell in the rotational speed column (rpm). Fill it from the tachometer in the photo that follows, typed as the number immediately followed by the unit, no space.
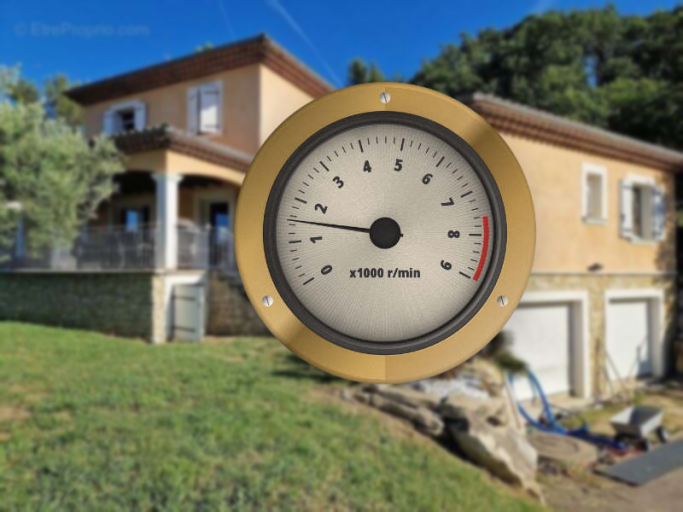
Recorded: 1500rpm
